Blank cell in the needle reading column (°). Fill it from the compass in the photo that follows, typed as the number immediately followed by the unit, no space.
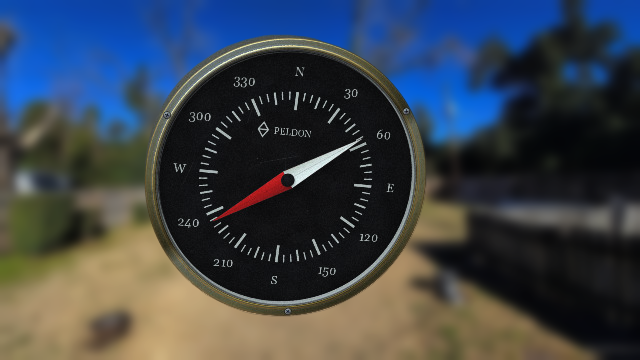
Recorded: 235°
